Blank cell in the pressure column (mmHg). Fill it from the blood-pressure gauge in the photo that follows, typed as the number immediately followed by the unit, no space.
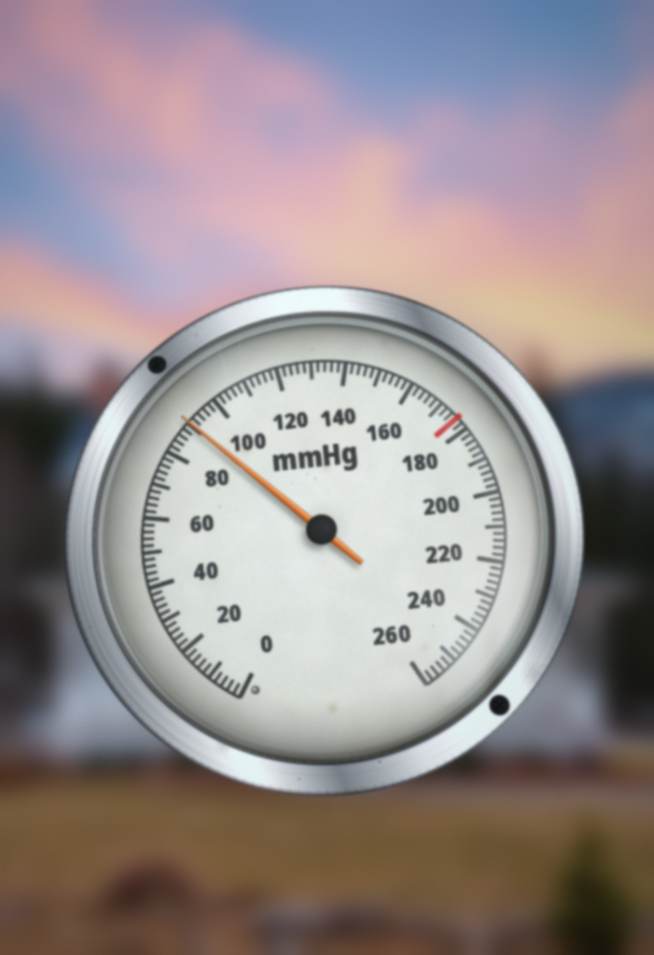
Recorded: 90mmHg
